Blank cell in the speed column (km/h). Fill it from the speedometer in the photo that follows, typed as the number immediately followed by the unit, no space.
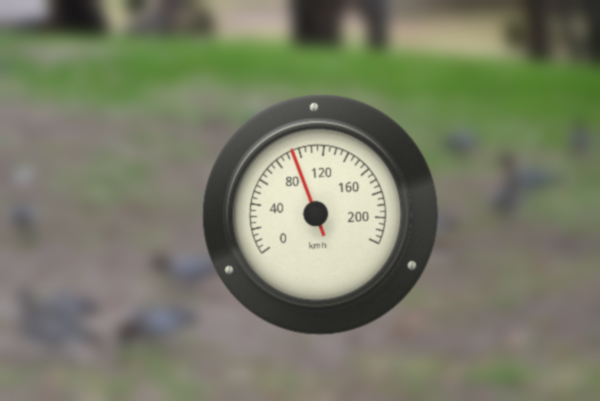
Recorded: 95km/h
